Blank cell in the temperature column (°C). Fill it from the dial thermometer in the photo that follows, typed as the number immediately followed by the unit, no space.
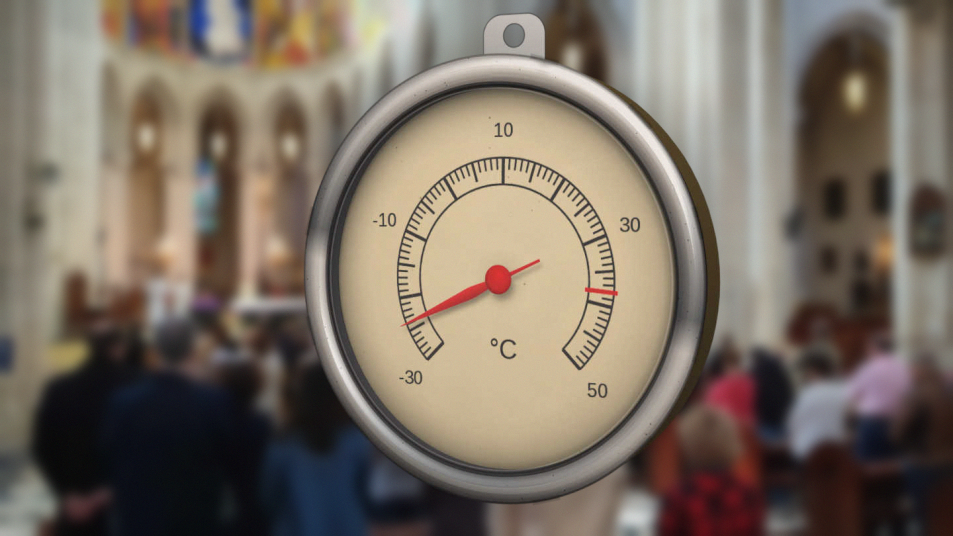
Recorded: -24°C
